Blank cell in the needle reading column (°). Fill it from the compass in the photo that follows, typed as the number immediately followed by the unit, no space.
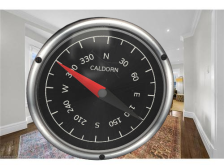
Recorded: 300°
